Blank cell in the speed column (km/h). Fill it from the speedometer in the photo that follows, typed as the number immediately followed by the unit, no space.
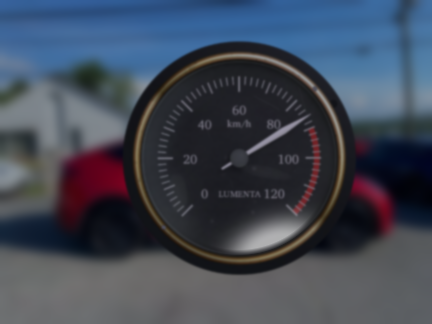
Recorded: 86km/h
